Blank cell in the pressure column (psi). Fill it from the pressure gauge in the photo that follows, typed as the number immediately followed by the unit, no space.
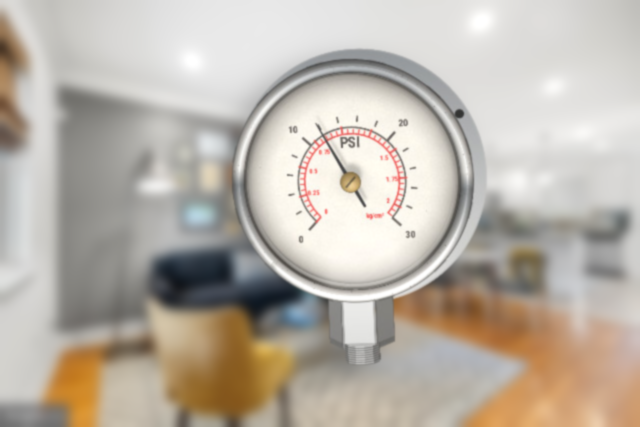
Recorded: 12psi
